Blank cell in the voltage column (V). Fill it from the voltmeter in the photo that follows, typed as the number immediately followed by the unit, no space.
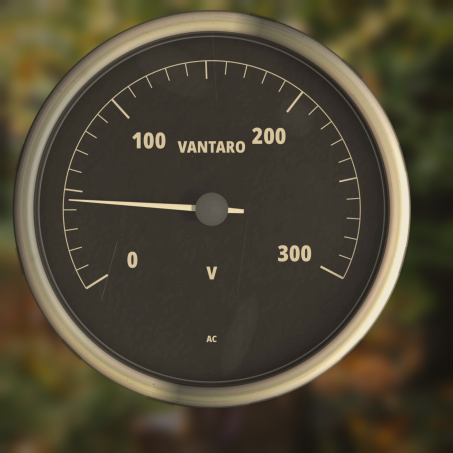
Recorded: 45V
